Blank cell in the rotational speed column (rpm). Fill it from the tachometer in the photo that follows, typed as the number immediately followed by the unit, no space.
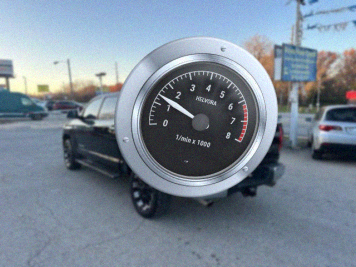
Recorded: 1400rpm
